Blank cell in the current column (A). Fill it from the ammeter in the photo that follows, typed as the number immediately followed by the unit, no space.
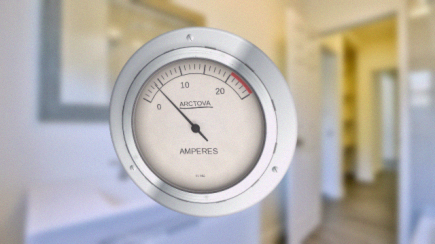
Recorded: 4A
